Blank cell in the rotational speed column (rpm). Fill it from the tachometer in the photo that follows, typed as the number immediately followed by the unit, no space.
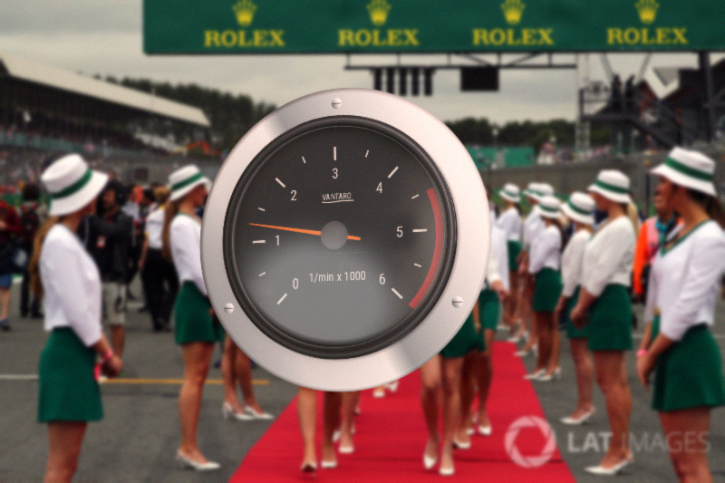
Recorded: 1250rpm
